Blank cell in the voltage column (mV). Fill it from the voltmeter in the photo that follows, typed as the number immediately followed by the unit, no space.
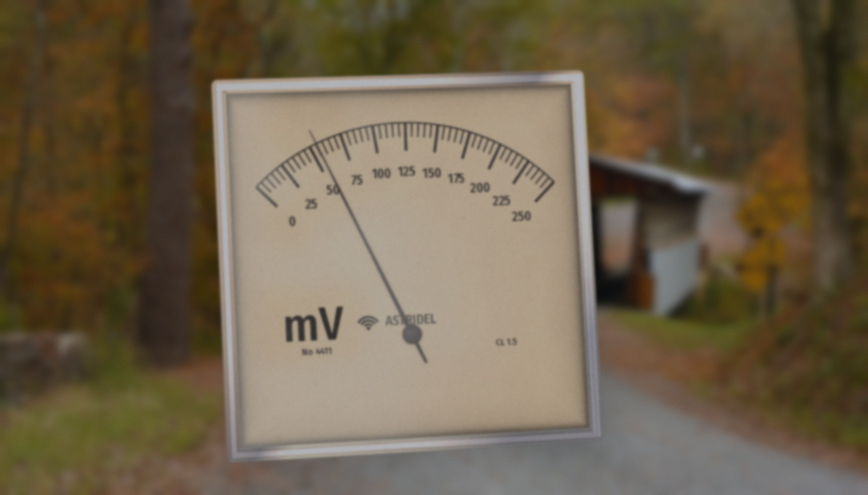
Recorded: 55mV
